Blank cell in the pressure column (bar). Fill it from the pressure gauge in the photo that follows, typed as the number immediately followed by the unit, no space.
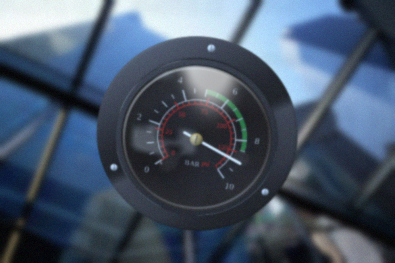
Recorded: 9bar
